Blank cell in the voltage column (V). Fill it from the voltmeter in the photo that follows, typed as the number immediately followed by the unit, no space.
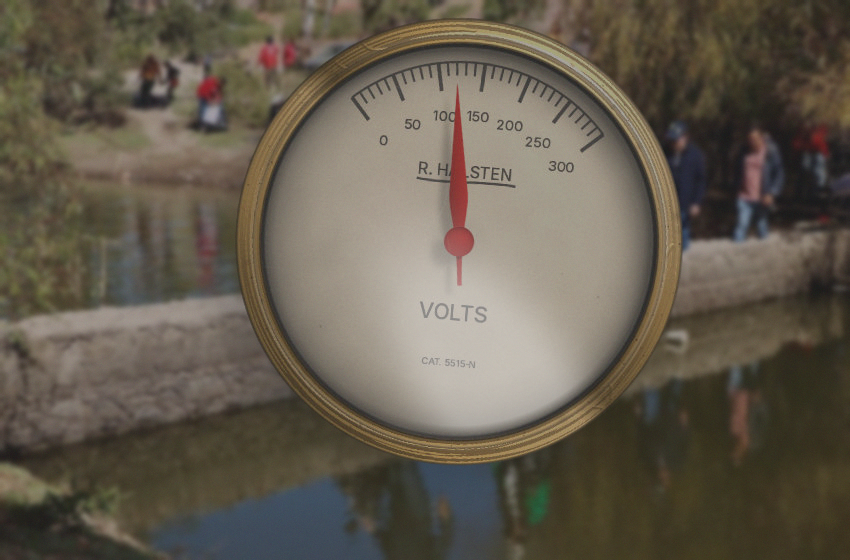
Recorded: 120V
